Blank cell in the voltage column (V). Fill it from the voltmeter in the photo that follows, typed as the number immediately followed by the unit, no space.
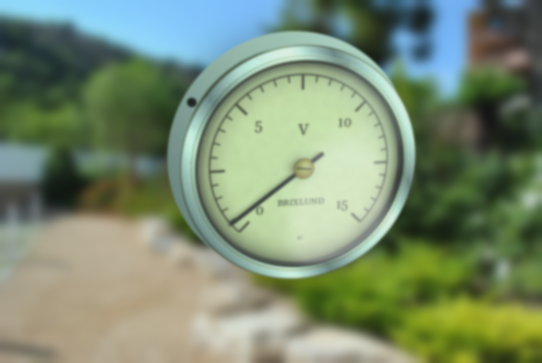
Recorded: 0.5V
